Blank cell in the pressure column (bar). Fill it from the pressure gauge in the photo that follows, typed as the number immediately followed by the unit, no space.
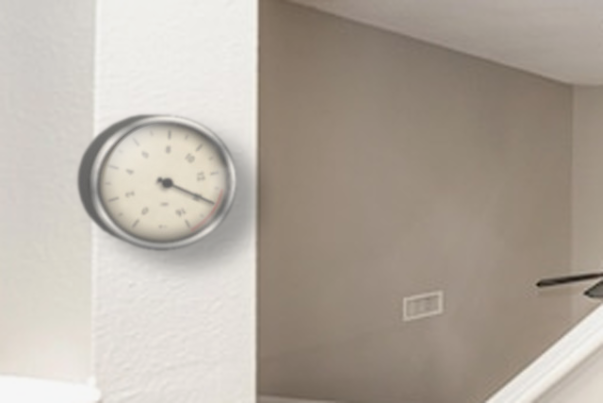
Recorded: 14bar
